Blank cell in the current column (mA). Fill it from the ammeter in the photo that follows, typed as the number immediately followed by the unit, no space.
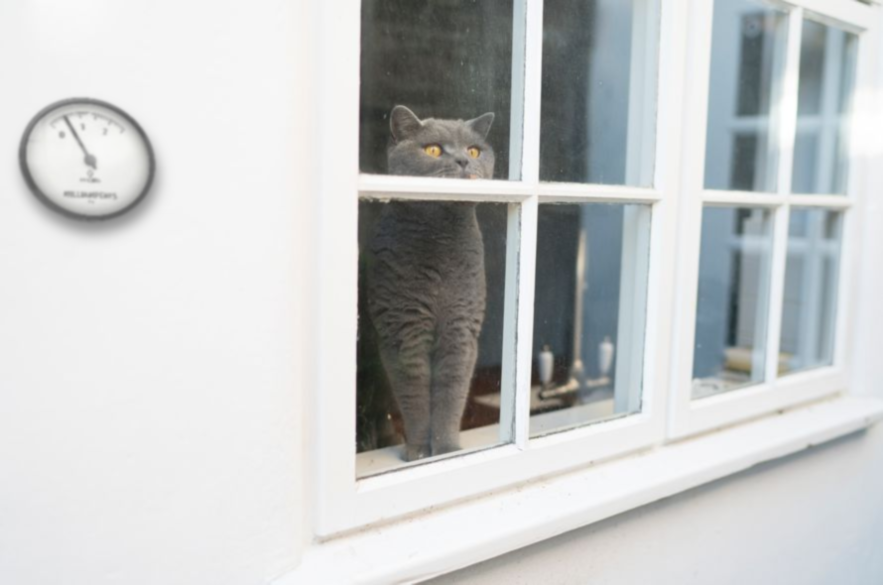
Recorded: 0.5mA
